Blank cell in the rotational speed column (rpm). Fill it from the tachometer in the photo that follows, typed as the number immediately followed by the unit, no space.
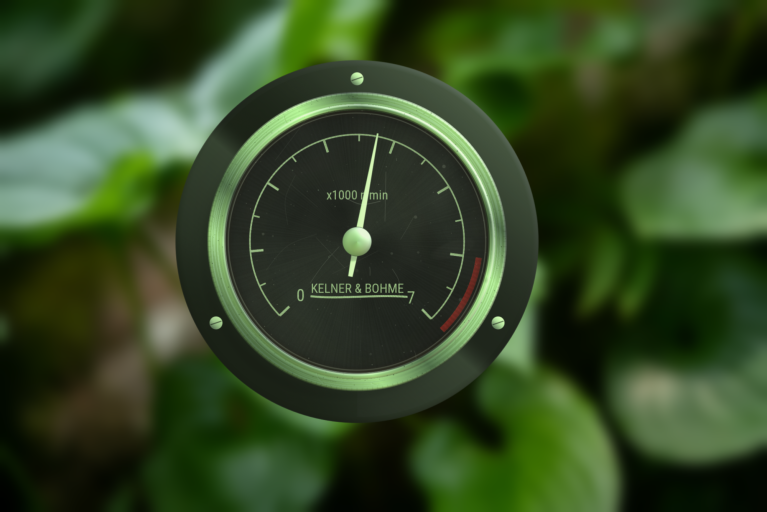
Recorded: 3750rpm
